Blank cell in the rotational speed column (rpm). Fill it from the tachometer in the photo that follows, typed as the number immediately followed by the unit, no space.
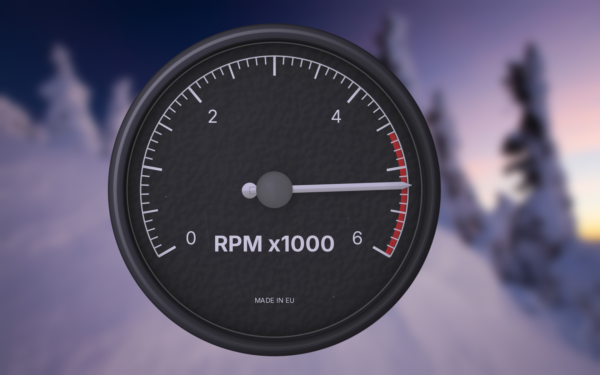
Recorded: 5200rpm
